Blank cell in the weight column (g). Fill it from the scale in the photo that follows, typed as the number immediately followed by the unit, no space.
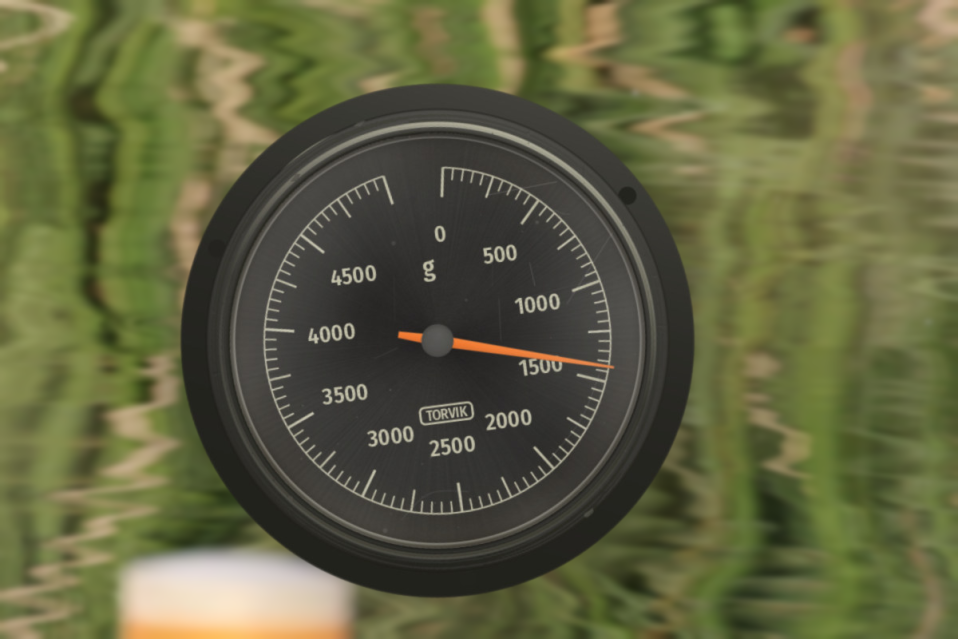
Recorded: 1425g
